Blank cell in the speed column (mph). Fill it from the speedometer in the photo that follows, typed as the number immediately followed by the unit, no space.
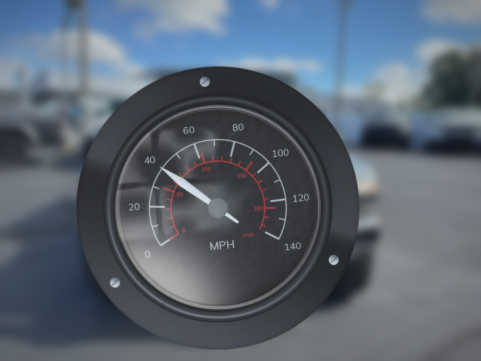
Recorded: 40mph
